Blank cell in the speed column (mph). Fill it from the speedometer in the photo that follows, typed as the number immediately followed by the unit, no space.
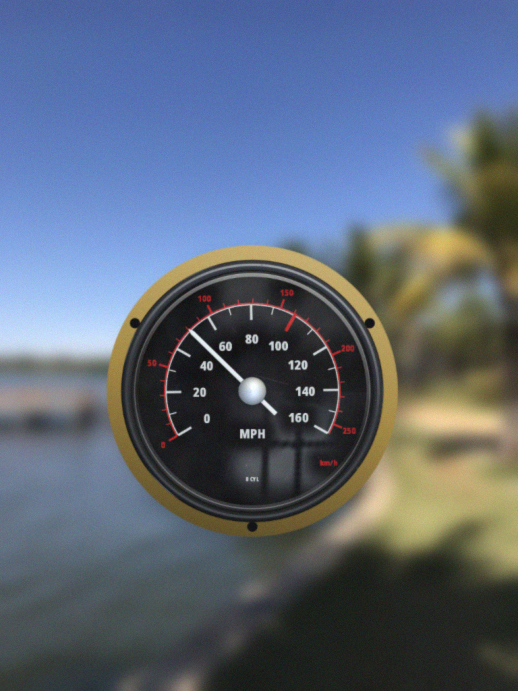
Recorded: 50mph
